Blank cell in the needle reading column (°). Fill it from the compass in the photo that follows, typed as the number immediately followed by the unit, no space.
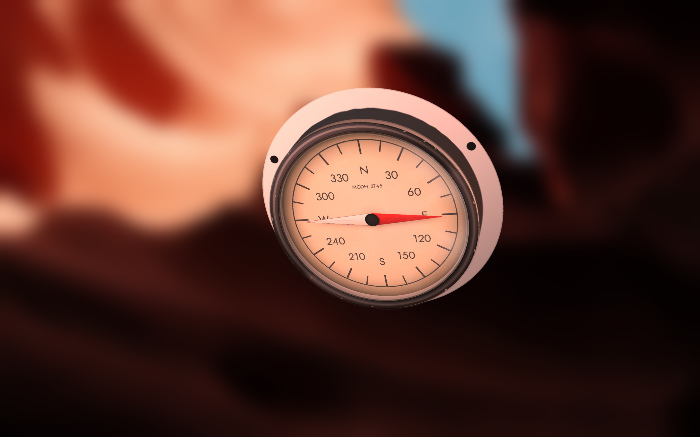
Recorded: 90°
